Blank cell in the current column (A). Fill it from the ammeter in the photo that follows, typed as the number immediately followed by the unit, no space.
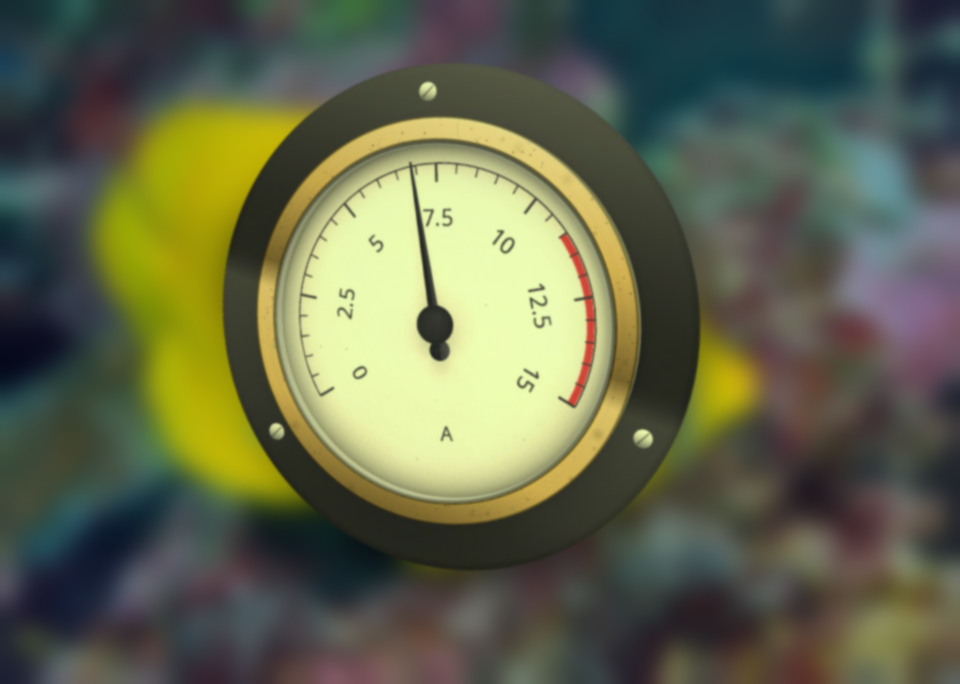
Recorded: 7A
